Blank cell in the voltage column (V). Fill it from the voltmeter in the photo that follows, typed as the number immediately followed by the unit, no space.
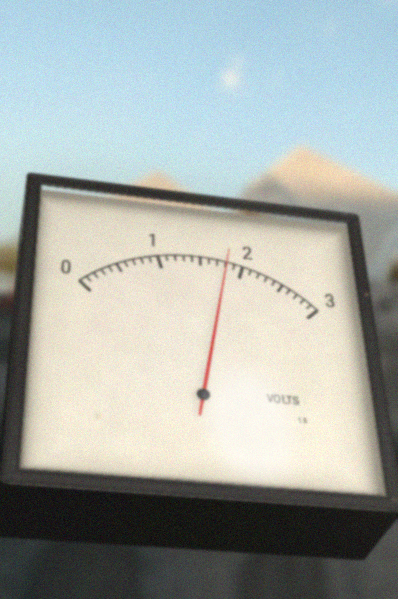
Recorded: 1.8V
